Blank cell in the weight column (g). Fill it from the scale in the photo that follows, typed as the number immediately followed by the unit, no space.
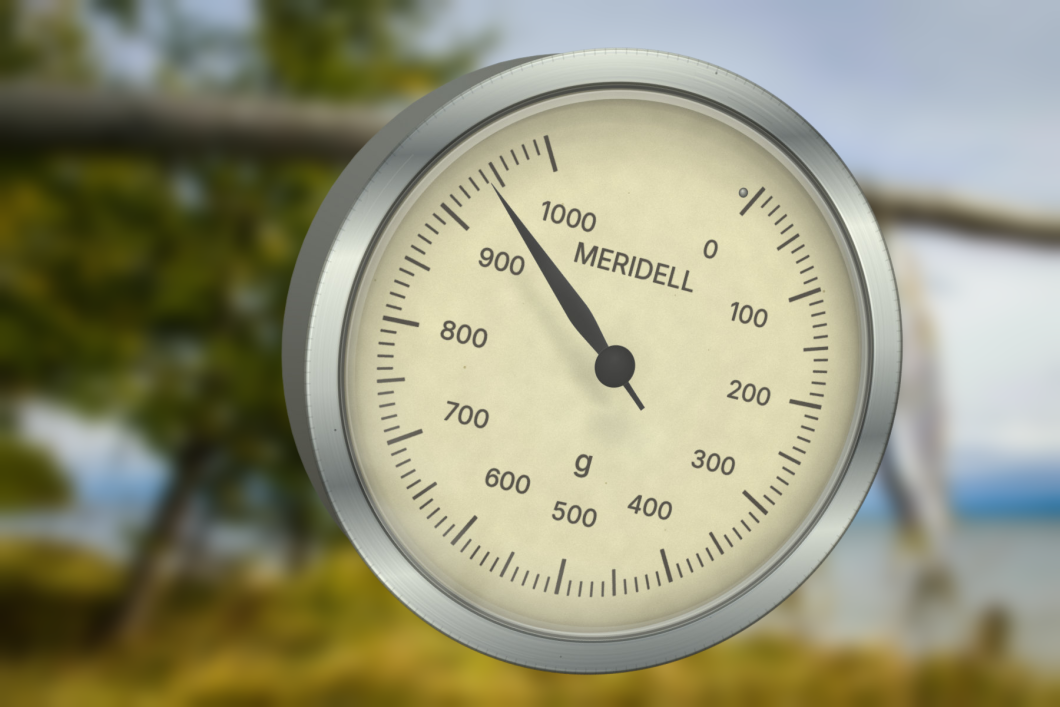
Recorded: 940g
